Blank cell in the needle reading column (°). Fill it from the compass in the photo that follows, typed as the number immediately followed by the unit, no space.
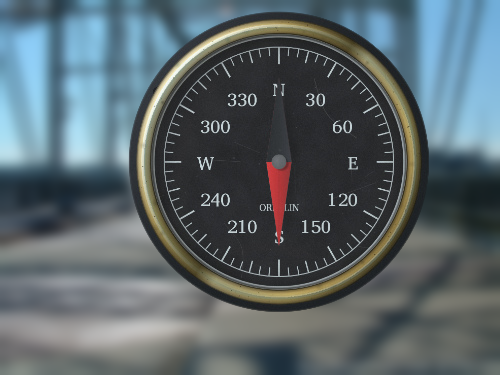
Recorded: 180°
